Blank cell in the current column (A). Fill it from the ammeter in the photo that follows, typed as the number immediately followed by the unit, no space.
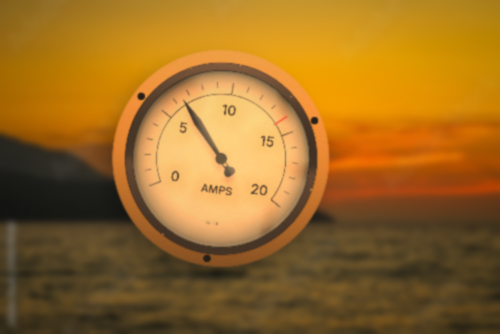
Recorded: 6.5A
